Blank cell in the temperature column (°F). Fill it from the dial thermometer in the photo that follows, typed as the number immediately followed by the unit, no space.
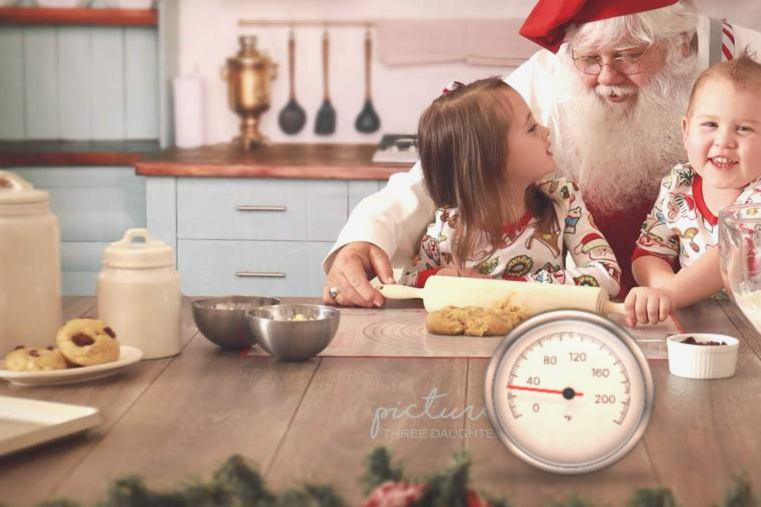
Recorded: 30°F
